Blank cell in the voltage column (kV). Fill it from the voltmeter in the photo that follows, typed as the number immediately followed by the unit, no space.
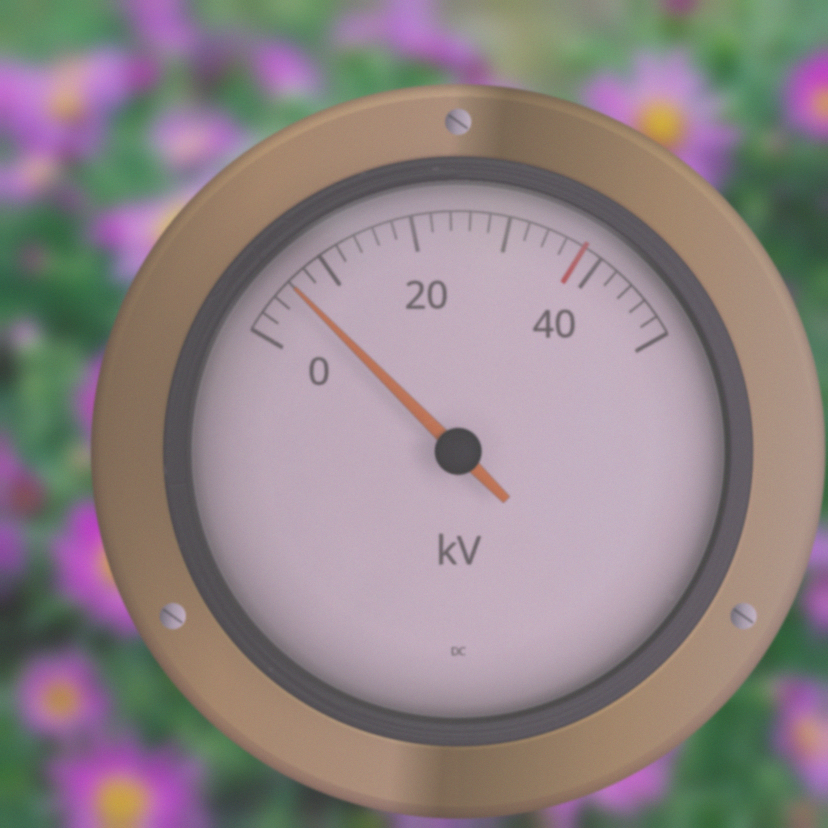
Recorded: 6kV
